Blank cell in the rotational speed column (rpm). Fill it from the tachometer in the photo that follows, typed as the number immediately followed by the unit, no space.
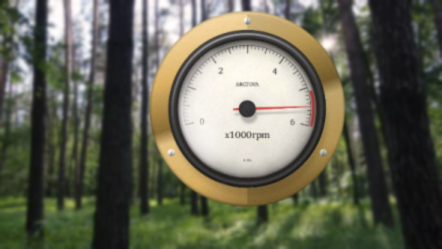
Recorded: 5500rpm
